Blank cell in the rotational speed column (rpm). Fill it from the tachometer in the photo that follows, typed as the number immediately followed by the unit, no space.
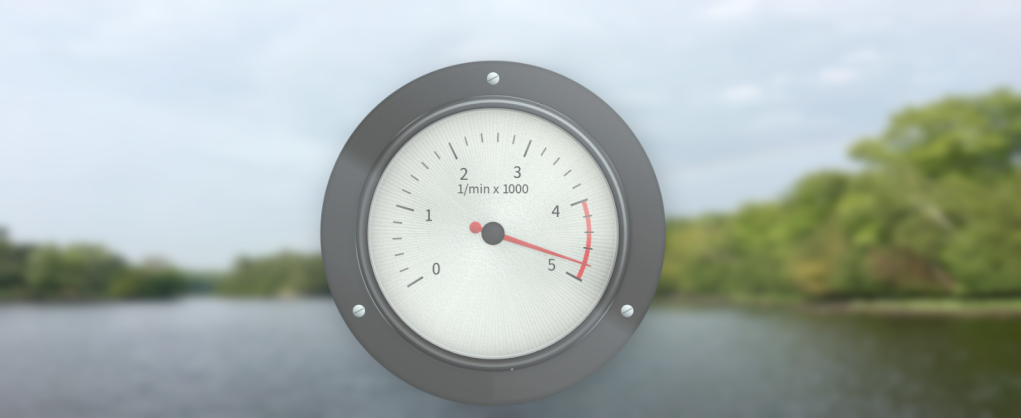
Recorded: 4800rpm
